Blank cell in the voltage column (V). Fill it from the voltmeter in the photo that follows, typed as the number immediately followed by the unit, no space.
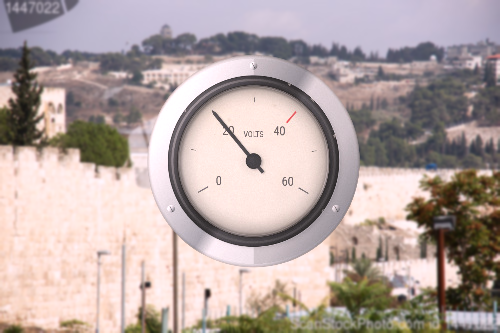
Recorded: 20V
